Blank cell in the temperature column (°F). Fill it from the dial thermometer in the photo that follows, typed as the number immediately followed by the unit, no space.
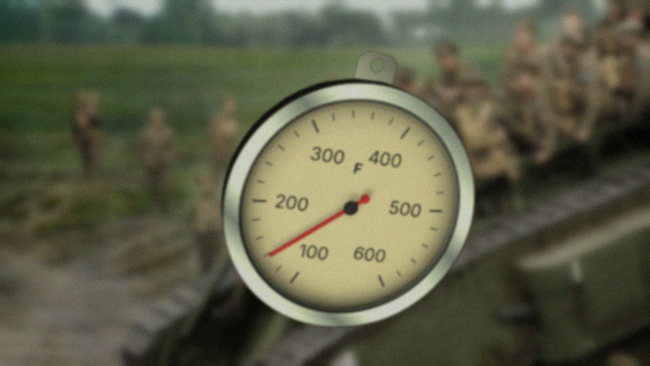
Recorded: 140°F
